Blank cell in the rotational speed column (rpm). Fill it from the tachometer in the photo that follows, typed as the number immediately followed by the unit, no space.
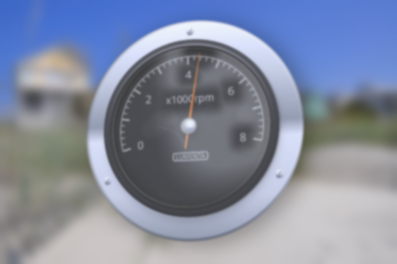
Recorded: 4400rpm
